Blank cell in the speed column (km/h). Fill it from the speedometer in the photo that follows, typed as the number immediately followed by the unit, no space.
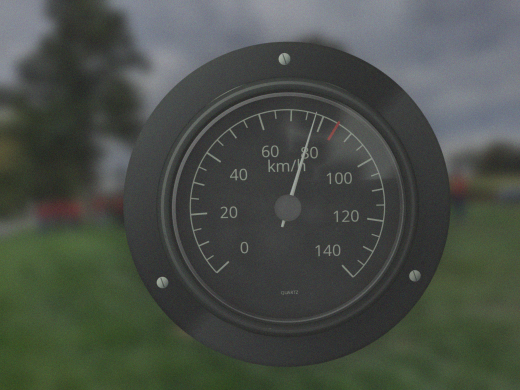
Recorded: 77.5km/h
